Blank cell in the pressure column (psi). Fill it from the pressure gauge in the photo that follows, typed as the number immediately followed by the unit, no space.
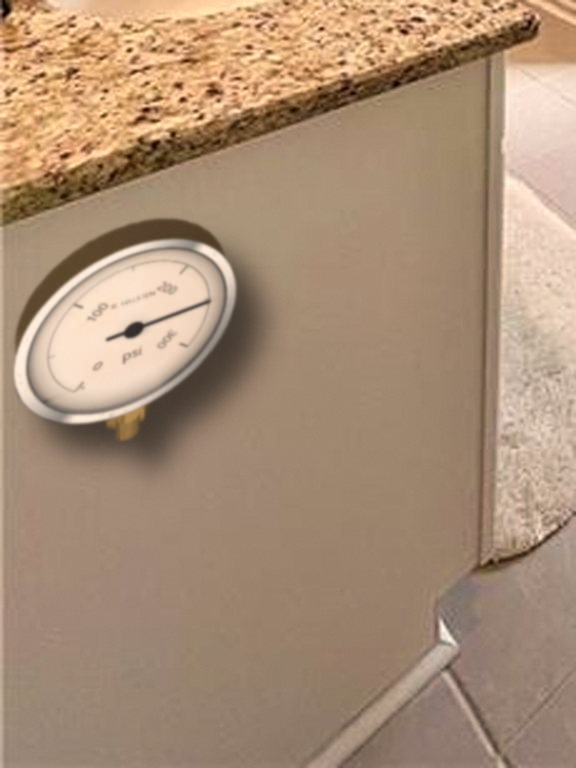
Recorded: 250psi
